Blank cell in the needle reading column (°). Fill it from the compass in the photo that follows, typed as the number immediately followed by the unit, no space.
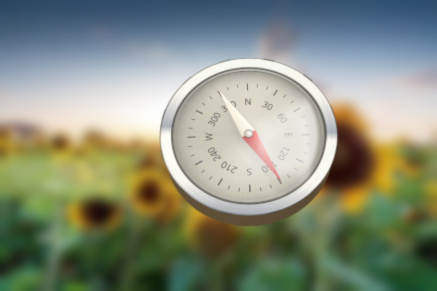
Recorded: 150°
